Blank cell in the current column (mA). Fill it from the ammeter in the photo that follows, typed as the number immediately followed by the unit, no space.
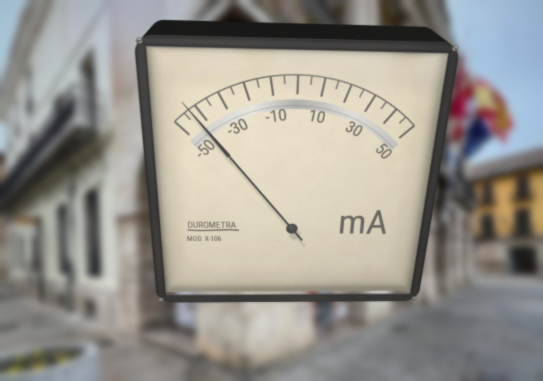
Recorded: -42.5mA
